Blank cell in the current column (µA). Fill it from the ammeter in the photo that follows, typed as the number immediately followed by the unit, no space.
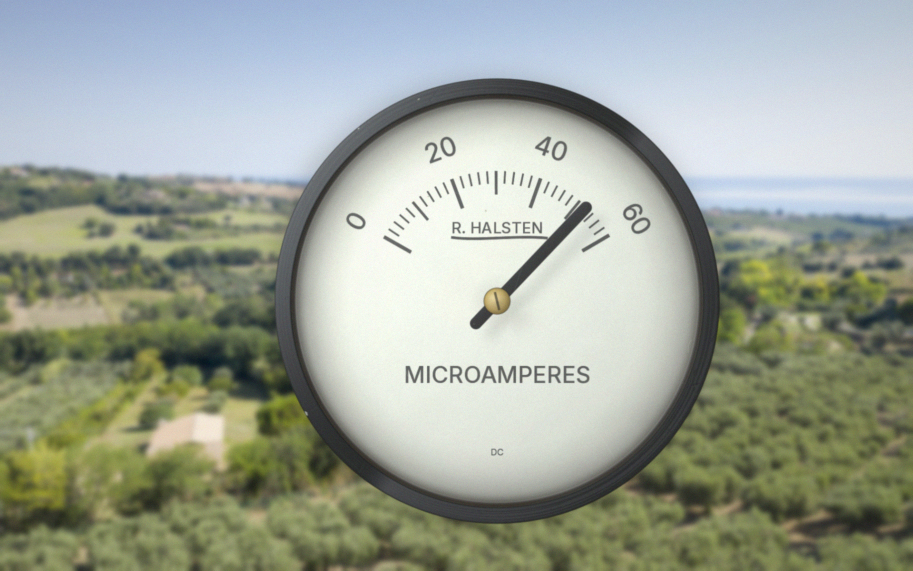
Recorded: 52µA
